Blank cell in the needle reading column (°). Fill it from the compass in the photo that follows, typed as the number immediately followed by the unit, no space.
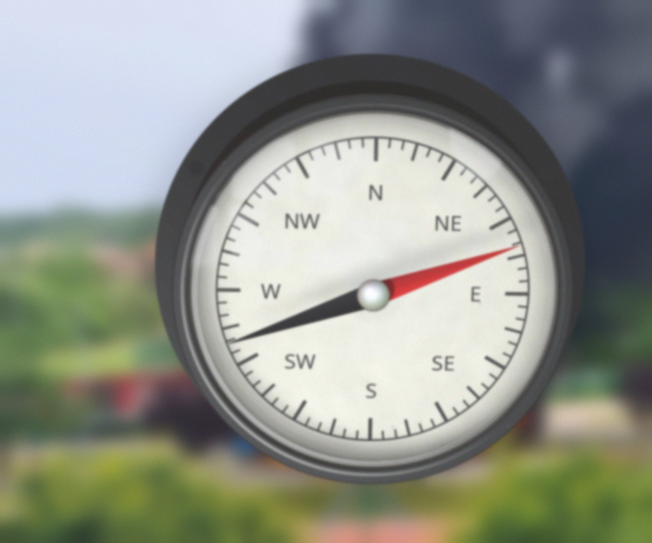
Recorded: 70°
